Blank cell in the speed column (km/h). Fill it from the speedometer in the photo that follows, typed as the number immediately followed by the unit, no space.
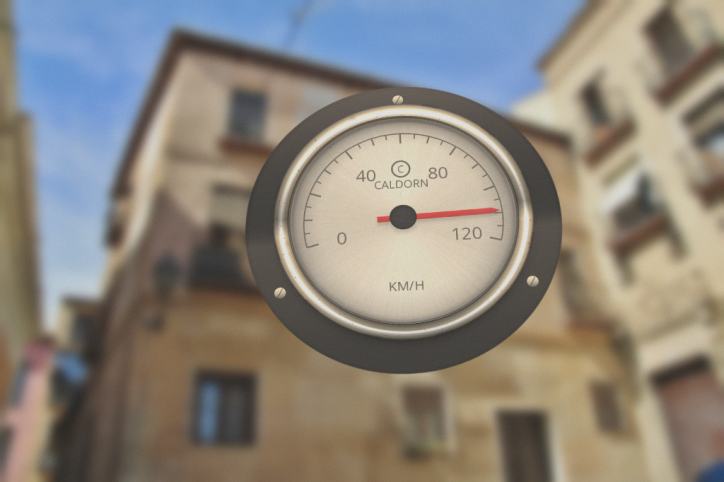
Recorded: 110km/h
